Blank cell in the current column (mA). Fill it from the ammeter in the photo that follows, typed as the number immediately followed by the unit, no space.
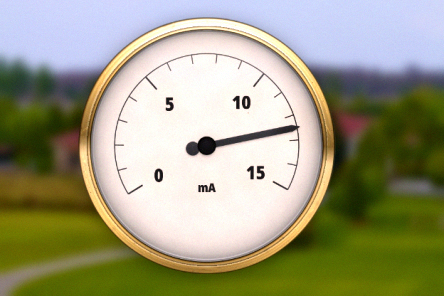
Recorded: 12.5mA
